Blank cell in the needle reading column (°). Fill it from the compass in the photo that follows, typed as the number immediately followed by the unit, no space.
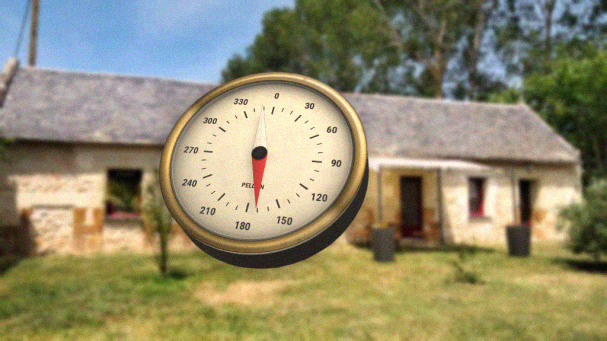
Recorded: 170°
